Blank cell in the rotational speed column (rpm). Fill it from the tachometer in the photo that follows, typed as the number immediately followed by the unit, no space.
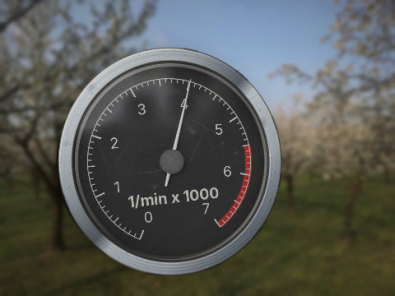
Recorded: 4000rpm
